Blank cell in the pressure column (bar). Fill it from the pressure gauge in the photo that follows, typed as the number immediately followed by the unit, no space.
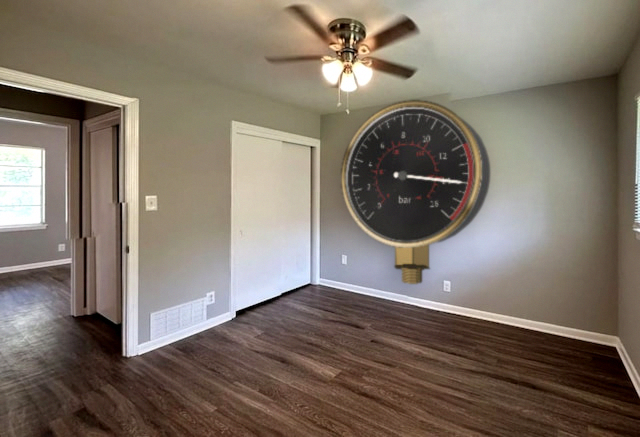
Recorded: 14bar
